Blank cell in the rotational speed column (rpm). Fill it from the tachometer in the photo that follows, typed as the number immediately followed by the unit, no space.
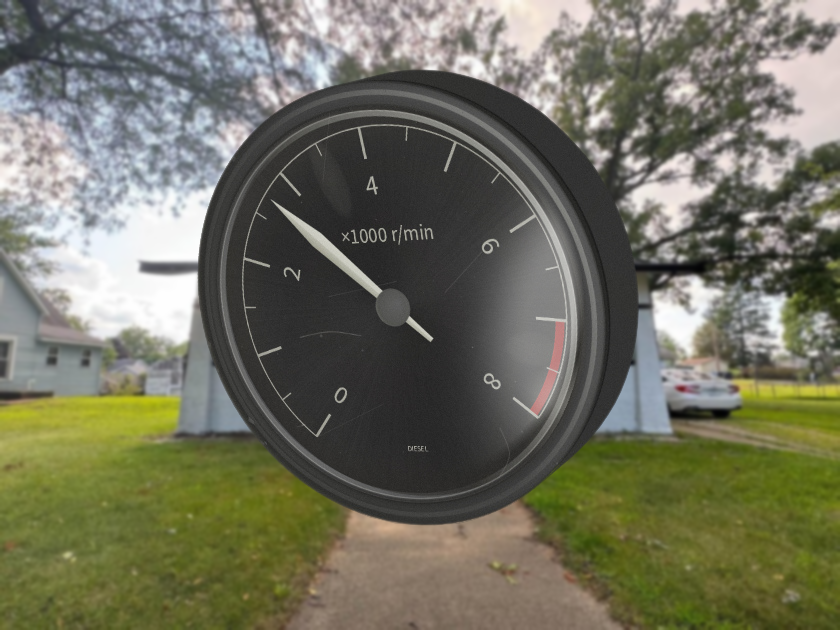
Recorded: 2750rpm
